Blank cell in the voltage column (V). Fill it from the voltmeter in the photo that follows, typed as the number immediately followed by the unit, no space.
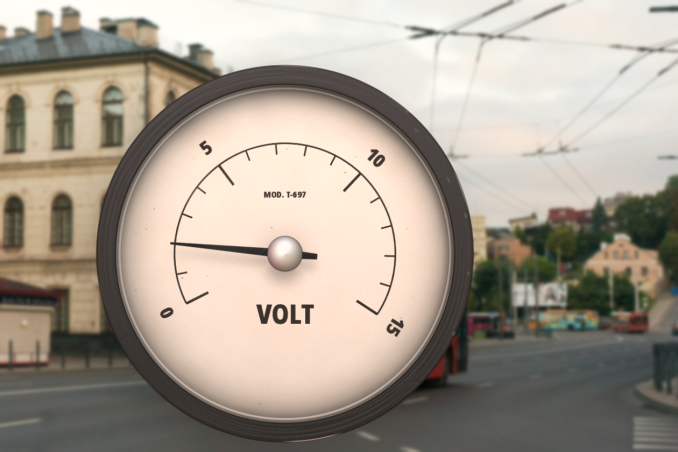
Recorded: 2V
